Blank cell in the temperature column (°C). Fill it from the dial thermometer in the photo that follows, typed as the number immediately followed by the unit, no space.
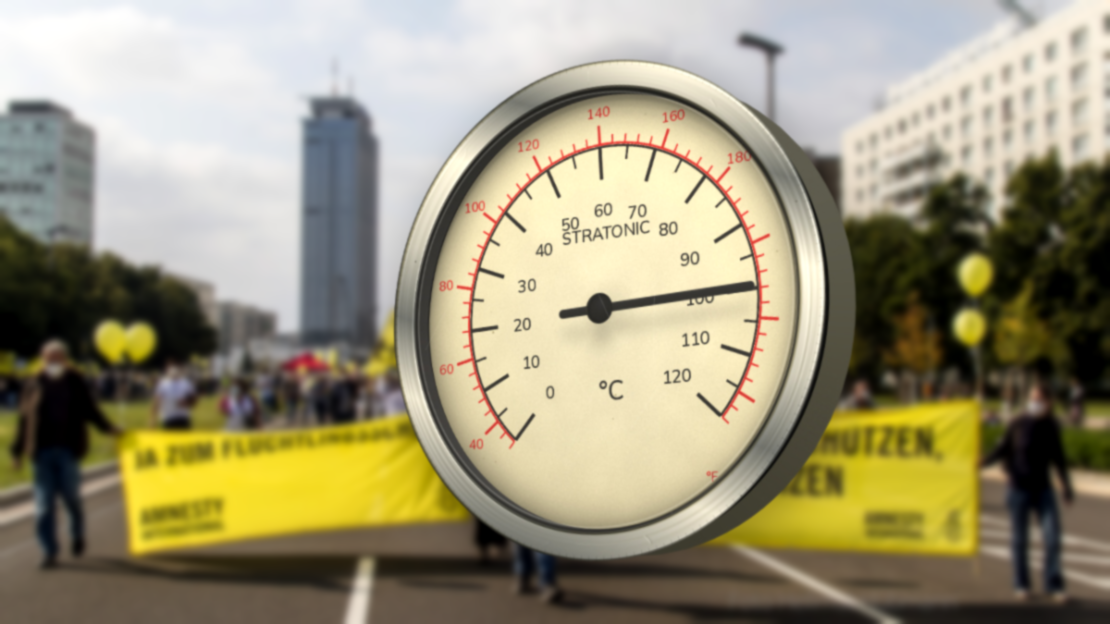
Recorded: 100°C
